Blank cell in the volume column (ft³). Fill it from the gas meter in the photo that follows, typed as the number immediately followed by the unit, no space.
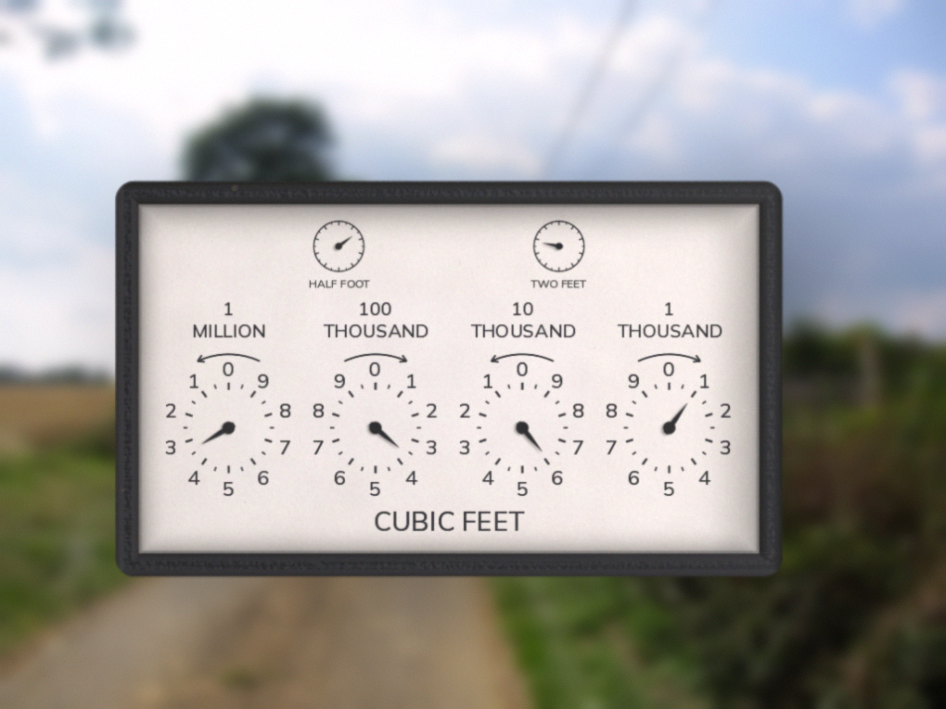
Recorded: 336100ft³
